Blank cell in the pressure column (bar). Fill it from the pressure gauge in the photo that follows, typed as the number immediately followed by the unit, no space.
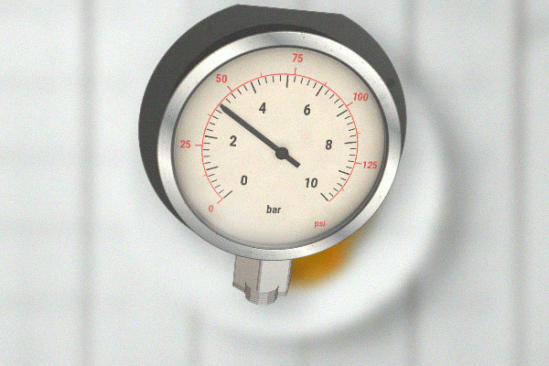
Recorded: 3bar
